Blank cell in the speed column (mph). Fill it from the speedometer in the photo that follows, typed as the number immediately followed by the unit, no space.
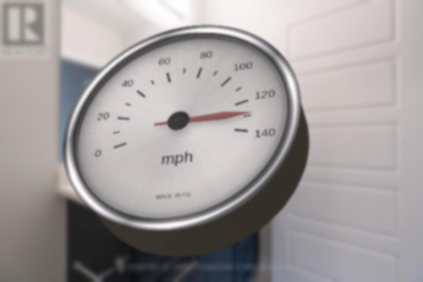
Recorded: 130mph
